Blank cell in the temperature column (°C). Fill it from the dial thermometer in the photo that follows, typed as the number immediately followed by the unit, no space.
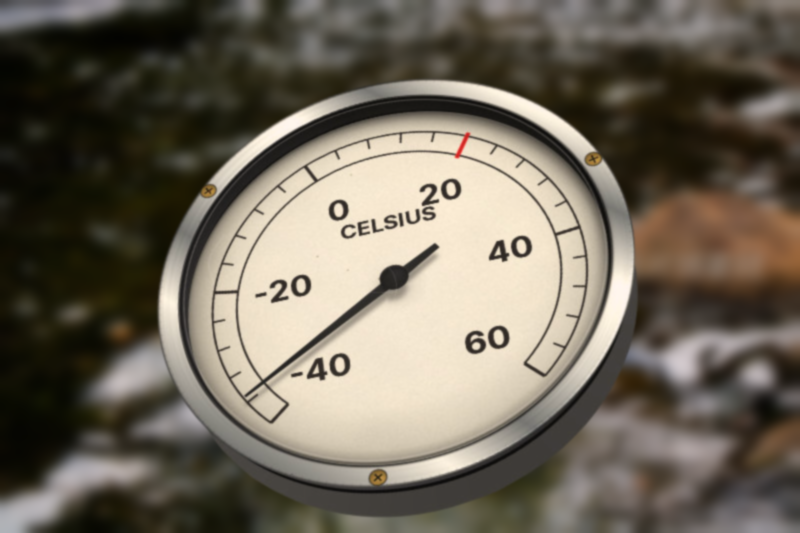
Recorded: -36°C
